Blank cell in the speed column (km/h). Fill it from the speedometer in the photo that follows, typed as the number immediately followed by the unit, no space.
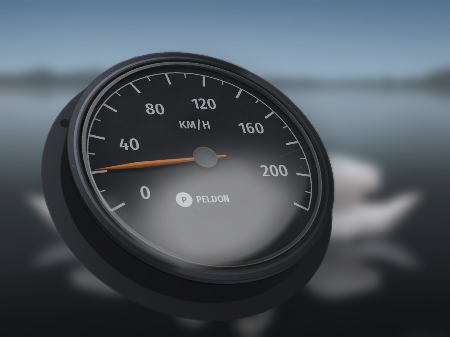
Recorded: 20km/h
